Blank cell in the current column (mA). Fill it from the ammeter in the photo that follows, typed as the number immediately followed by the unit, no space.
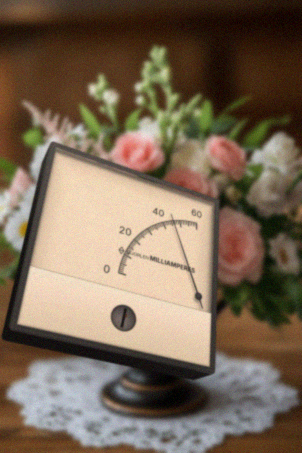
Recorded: 45mA
